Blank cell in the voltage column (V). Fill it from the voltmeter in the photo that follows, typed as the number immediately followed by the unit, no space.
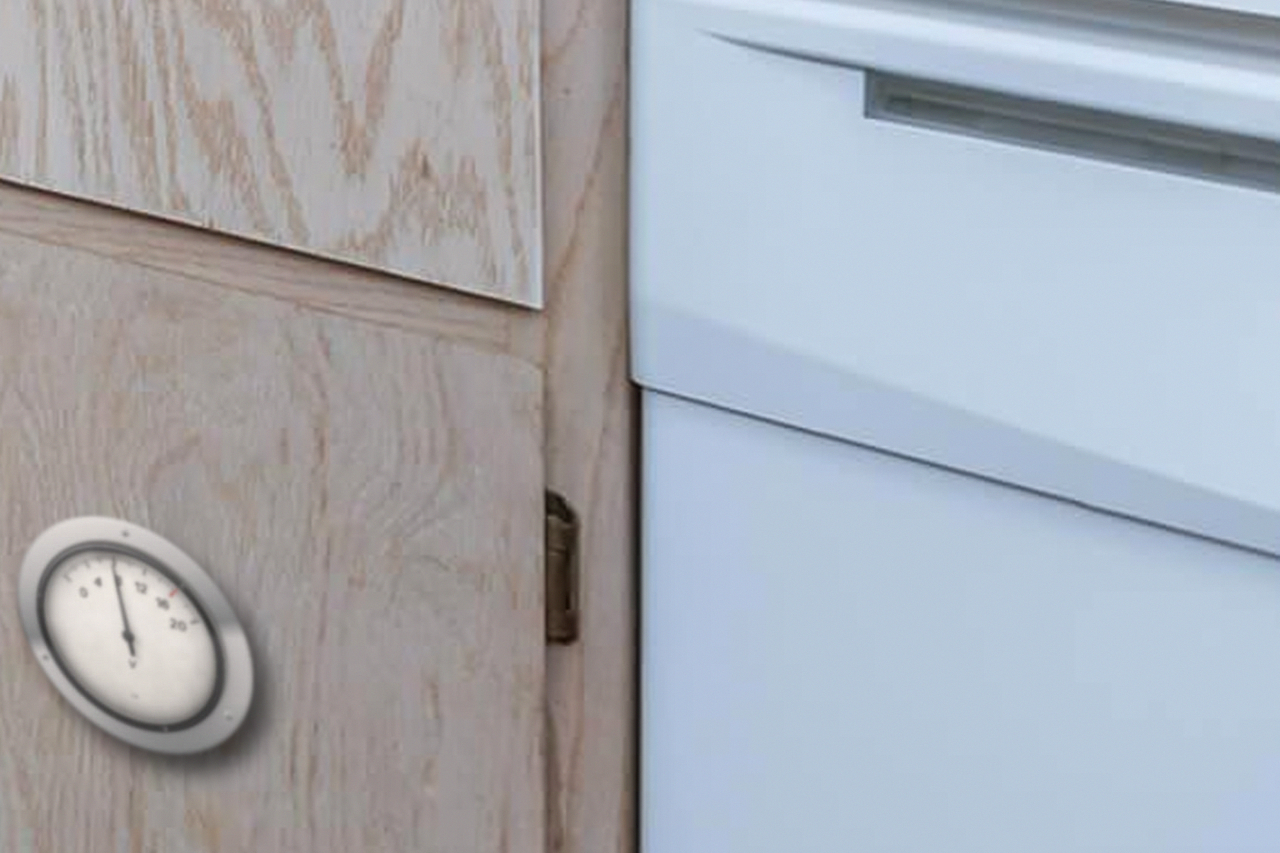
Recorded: 8V
